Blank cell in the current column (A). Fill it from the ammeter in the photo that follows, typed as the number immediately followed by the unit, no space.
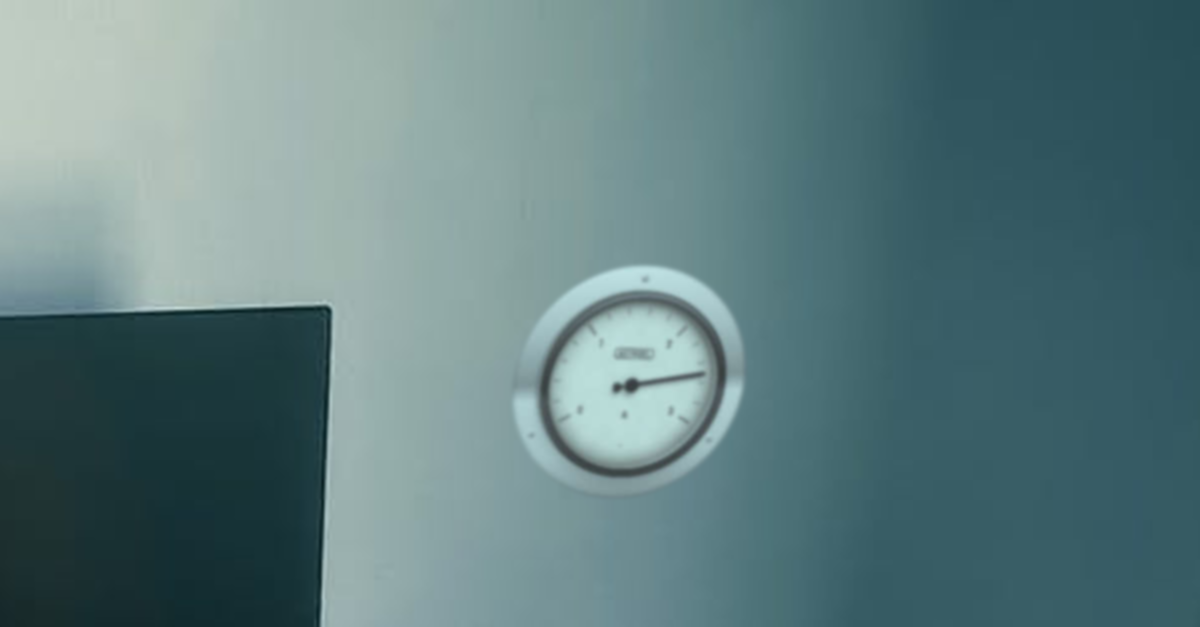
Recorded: 2.5A
